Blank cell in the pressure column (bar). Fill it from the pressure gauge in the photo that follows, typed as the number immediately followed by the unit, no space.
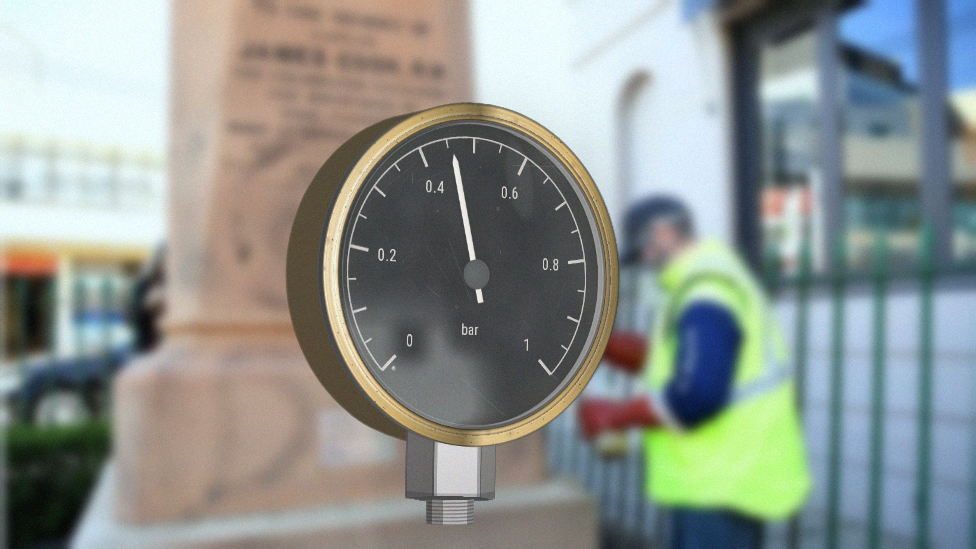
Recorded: 0.45bar
